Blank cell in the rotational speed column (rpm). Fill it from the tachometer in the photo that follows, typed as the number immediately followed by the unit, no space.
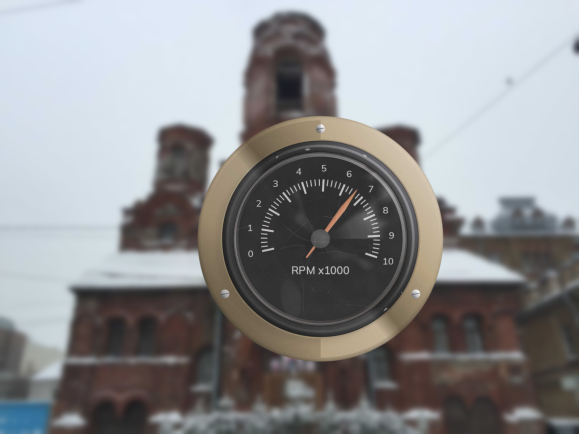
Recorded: 6600rpm
